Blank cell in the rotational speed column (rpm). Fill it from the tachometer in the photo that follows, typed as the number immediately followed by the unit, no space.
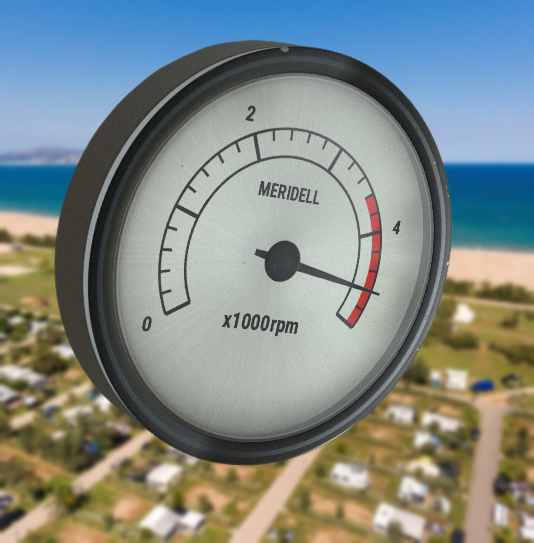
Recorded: 4600rpm
